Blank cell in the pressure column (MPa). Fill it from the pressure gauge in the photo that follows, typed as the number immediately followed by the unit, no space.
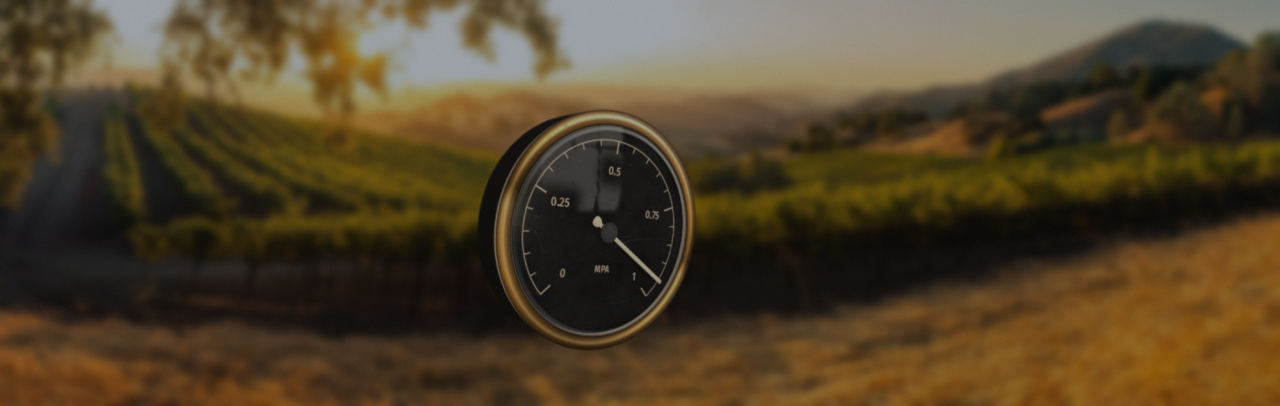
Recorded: 0.95MPa
